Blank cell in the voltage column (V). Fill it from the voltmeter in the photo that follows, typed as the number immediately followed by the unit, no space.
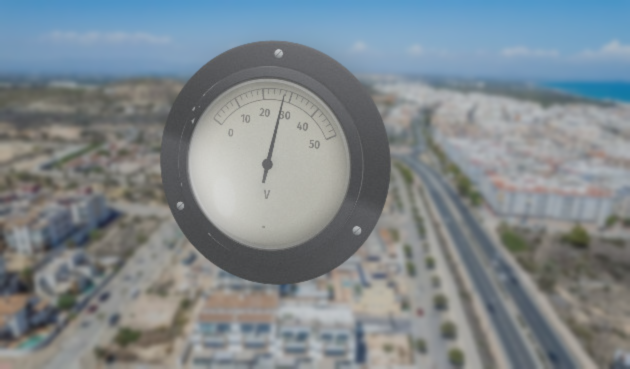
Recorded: 28V
